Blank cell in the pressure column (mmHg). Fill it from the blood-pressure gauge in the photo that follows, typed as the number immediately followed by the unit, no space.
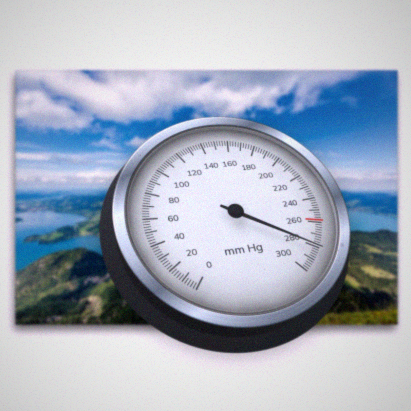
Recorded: 280mmHg
